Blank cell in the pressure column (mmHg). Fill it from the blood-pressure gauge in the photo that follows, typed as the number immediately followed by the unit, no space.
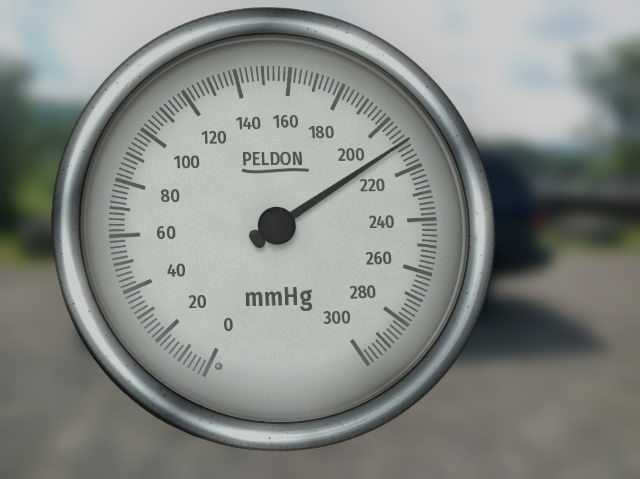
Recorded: 210mmHg
